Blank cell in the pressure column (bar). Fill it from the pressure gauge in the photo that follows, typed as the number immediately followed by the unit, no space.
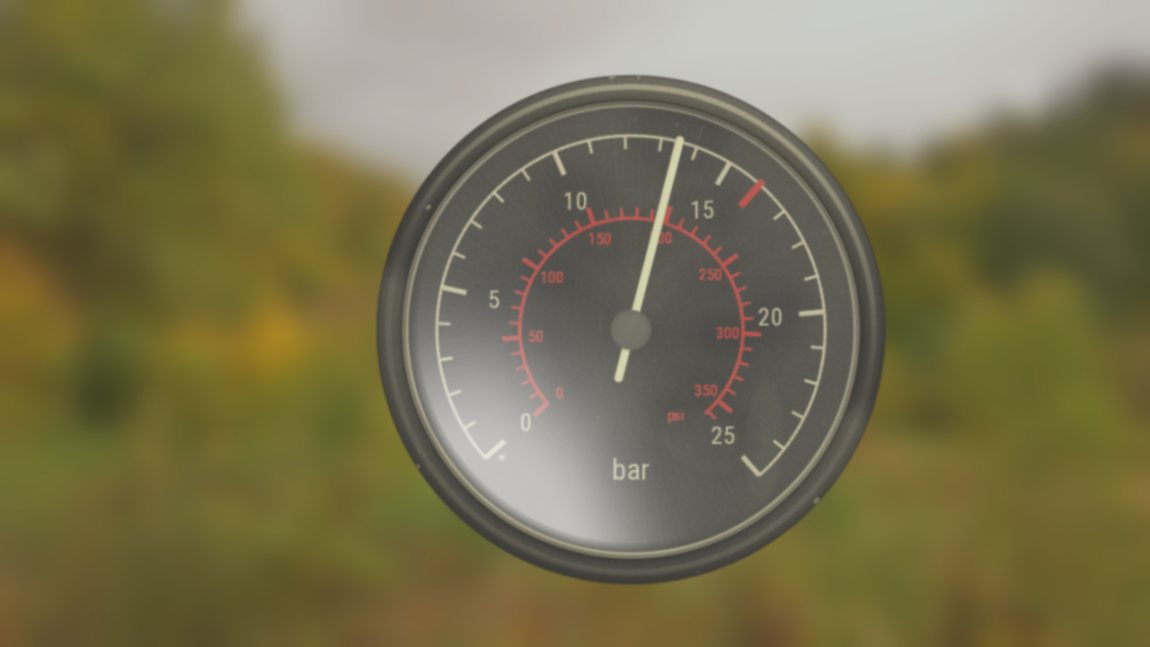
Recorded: 13.5bar
